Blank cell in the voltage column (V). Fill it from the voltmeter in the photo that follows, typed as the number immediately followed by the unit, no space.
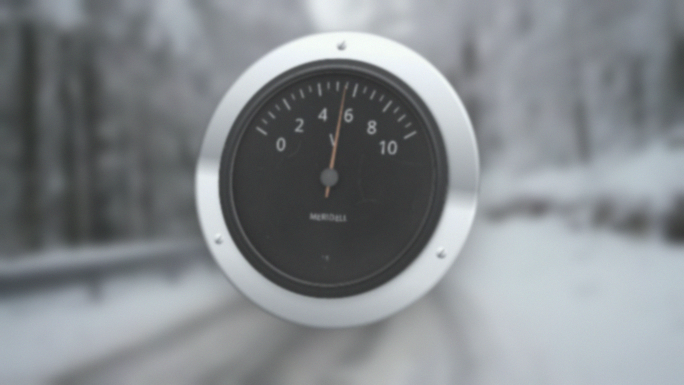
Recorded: 5.5V
